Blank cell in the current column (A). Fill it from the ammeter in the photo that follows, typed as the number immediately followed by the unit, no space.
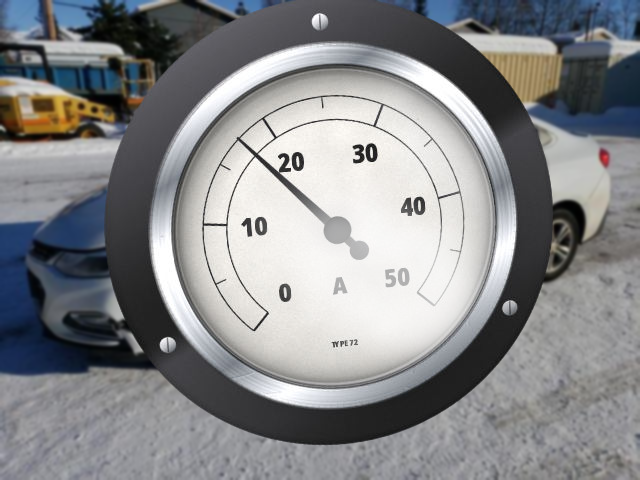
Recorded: 17.5A
